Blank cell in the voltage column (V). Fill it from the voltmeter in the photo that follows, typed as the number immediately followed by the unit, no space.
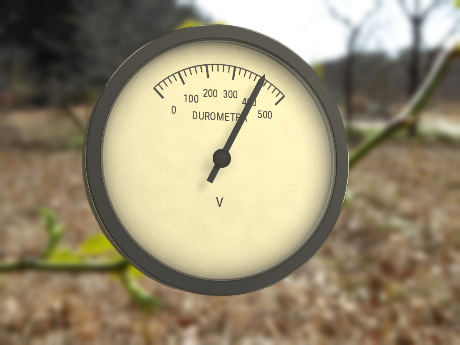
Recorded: 400V
